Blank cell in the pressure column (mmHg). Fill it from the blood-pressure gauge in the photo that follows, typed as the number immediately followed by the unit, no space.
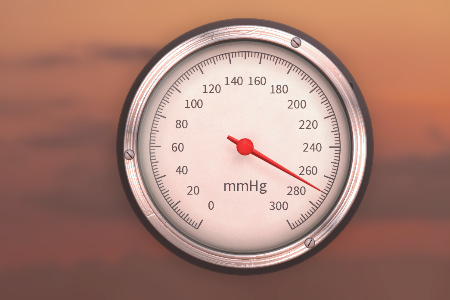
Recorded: 270mmHg
